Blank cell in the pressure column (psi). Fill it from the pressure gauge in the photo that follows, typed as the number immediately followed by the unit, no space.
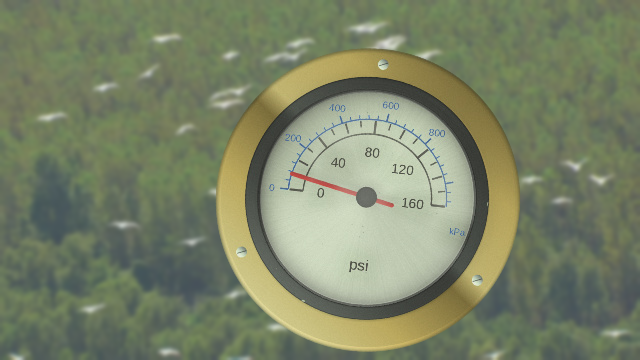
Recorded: 10psi
